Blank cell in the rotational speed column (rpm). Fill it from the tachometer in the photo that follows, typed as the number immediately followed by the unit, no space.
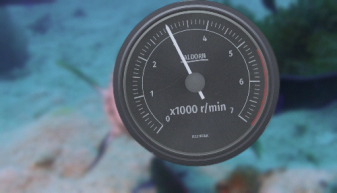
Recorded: 3000rpm
